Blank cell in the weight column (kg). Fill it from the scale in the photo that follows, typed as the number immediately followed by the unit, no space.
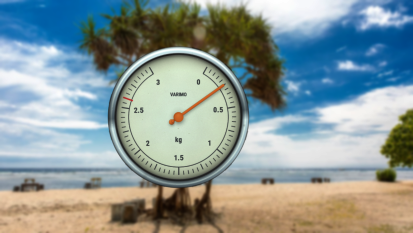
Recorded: 0.25kg
